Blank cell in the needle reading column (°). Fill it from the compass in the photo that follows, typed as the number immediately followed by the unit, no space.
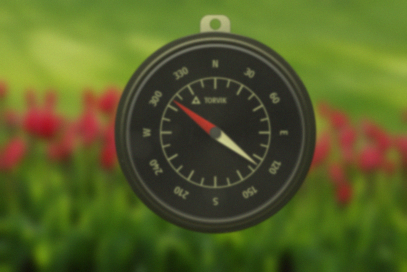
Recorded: 307.5°
